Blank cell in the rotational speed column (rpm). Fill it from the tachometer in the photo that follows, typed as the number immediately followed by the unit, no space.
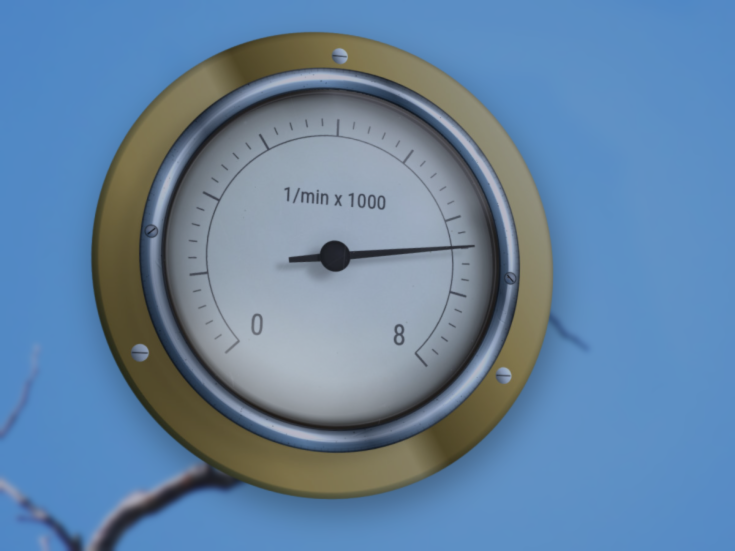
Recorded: 6400rpm
